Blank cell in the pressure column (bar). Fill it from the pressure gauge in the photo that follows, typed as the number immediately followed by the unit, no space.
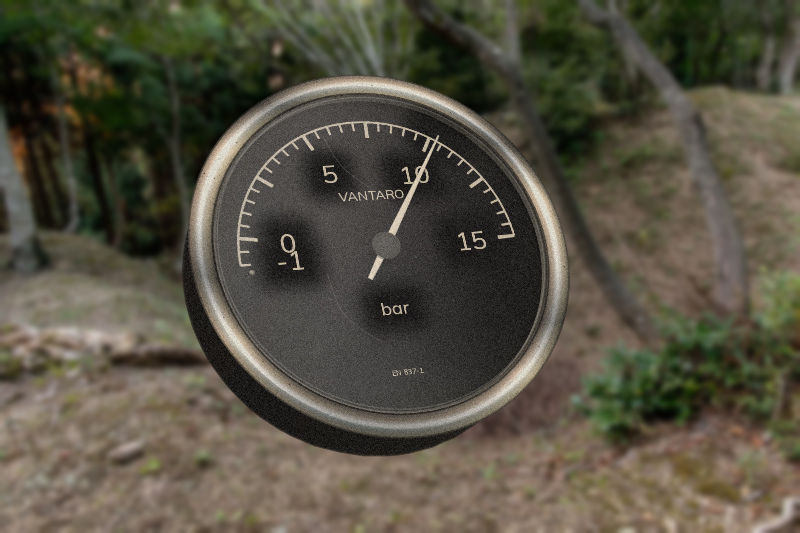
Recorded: 10.25bar
